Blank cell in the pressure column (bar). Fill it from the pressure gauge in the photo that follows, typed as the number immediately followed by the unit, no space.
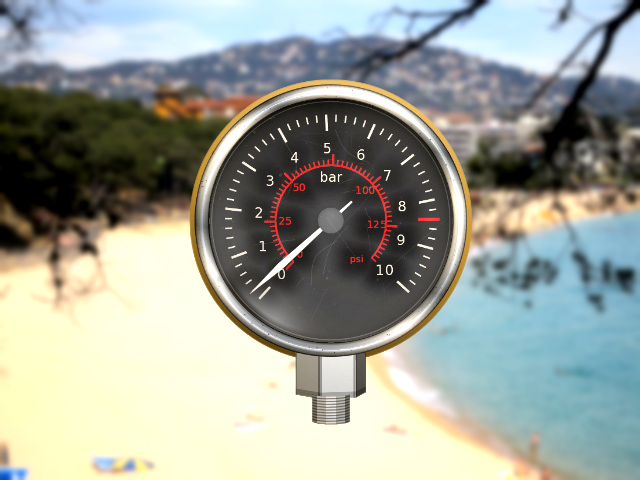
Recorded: 0.2bar
